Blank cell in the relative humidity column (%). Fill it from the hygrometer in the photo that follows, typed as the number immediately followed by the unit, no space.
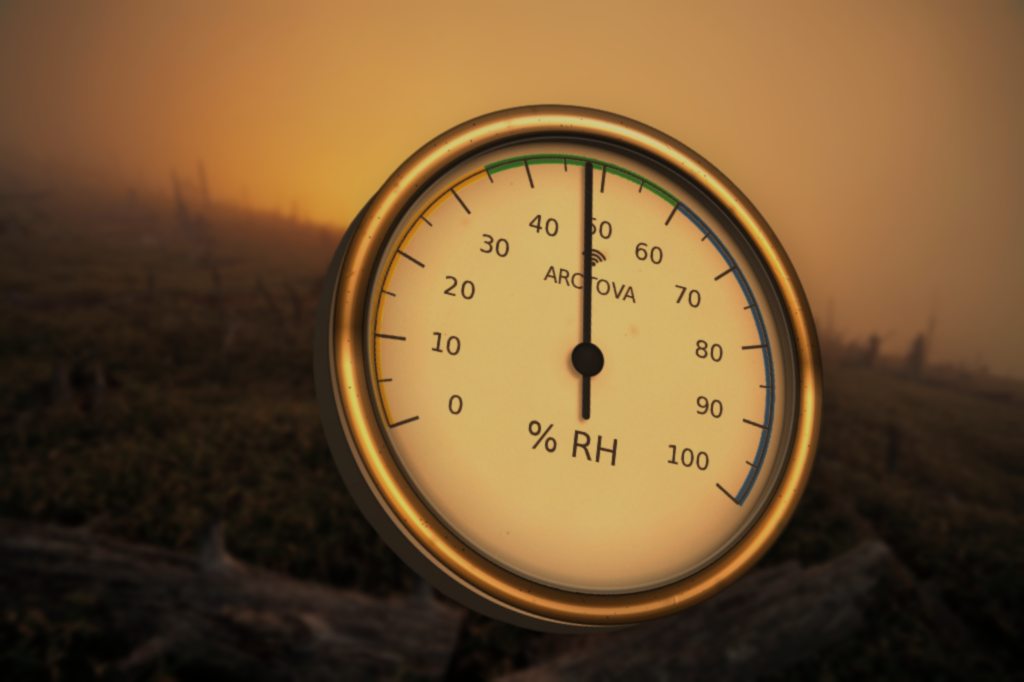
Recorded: 47.5%
